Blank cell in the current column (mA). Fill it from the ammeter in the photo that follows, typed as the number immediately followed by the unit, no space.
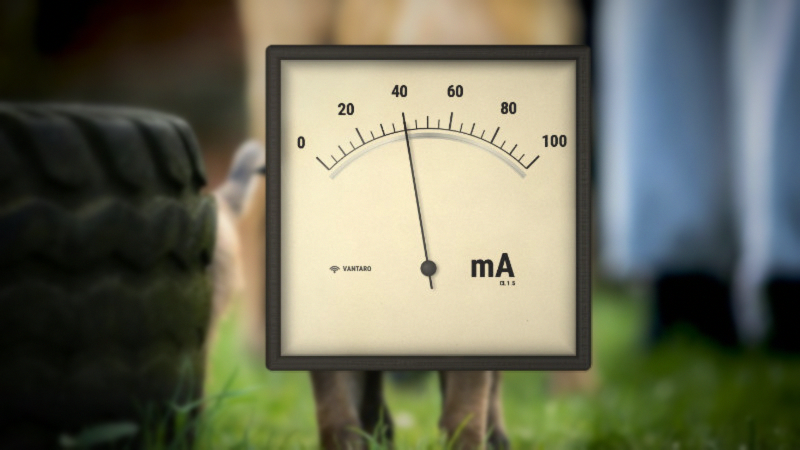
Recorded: 40mA
